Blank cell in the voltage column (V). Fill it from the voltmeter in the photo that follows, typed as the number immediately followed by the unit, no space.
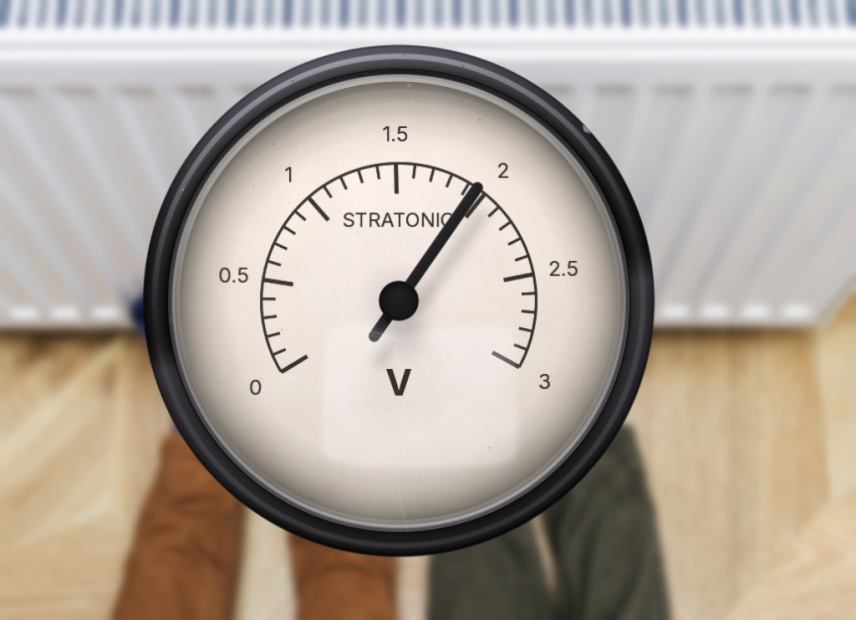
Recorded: 1.95V
